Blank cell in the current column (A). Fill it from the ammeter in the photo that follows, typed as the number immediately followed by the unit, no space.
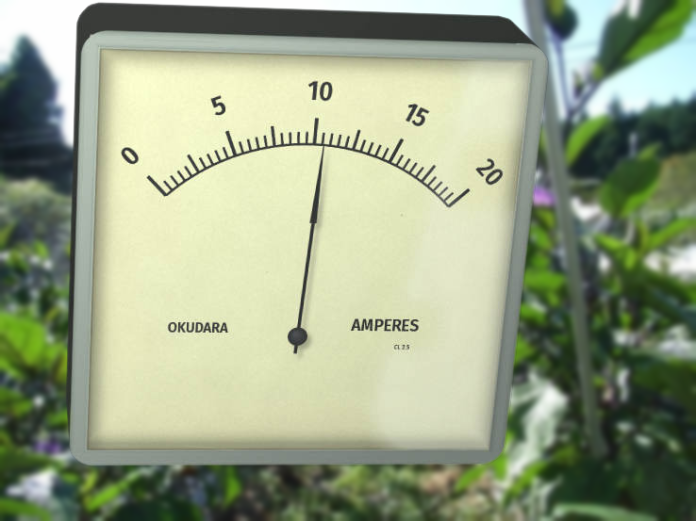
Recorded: 10.5A
